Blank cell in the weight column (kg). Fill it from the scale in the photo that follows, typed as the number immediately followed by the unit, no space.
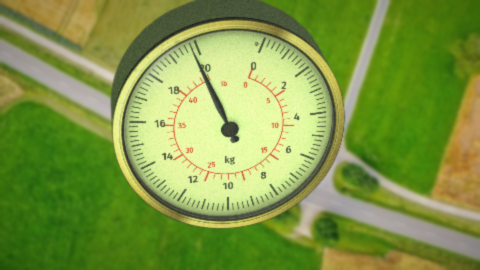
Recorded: 19.8kg
